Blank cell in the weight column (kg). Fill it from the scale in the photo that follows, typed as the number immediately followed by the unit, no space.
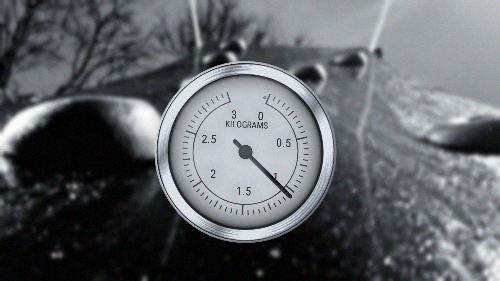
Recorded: 1.05kg
